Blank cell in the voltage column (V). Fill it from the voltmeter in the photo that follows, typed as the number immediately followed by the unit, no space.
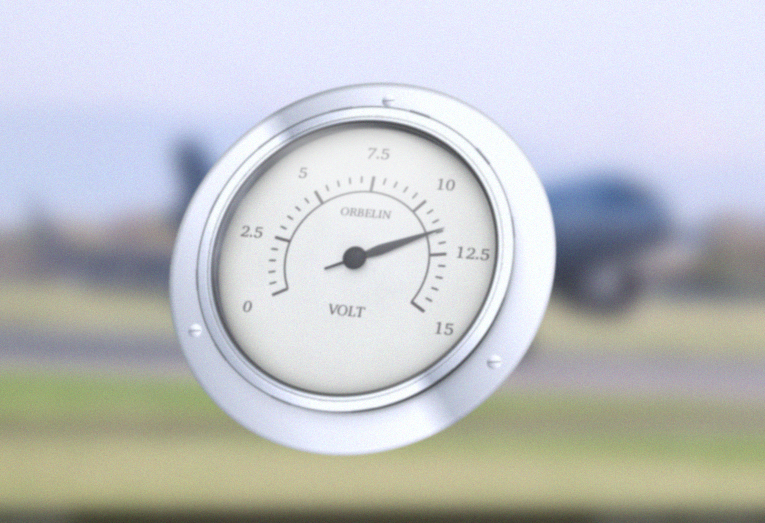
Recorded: 11.5V
